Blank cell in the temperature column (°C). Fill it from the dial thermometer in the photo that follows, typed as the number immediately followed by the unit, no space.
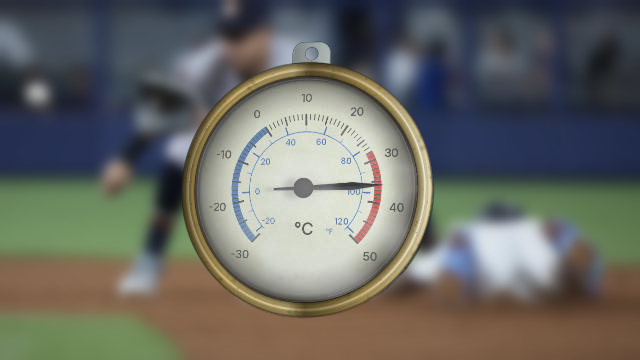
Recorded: 36°C
